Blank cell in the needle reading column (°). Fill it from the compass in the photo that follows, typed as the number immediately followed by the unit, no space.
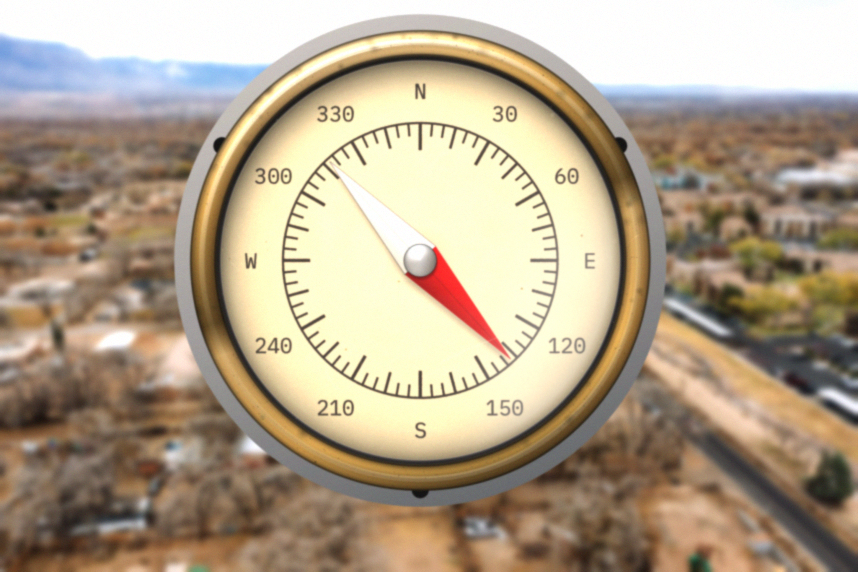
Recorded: 137.5°
